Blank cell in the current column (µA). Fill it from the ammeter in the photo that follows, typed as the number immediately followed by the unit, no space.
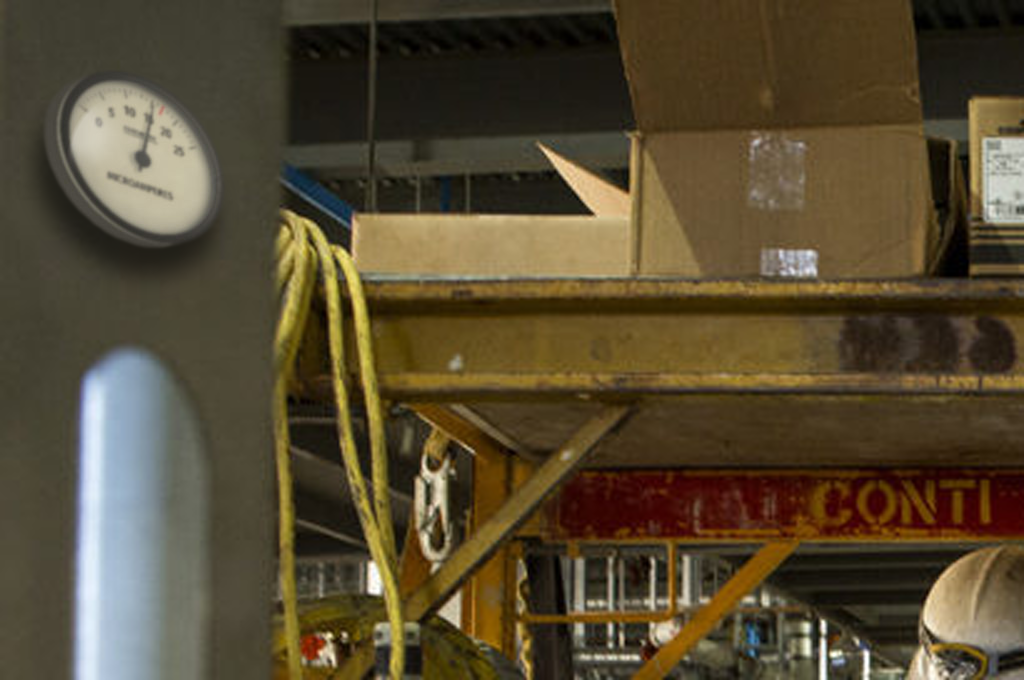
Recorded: 15µA
